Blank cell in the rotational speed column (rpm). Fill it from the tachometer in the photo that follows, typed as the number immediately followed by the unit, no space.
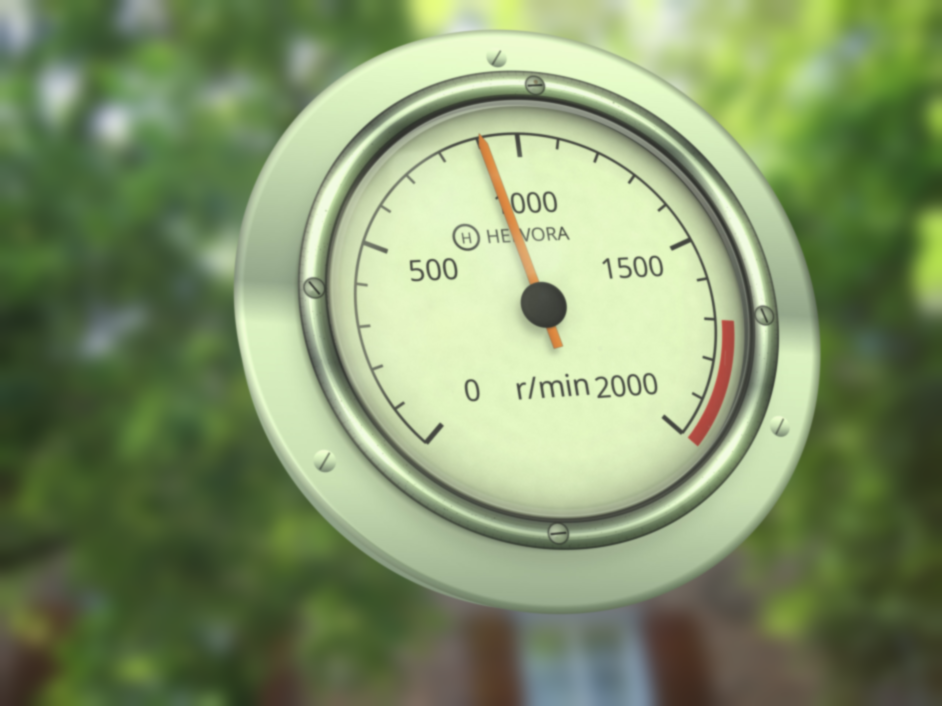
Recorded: 900rpm
